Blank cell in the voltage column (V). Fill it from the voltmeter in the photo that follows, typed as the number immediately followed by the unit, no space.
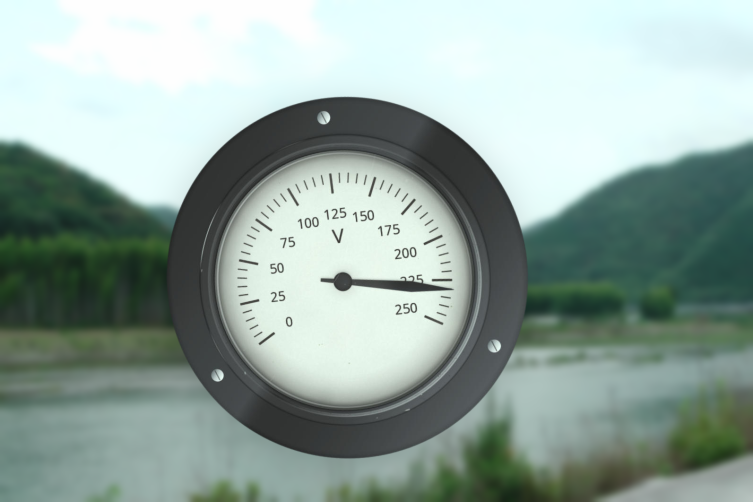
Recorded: 230V
